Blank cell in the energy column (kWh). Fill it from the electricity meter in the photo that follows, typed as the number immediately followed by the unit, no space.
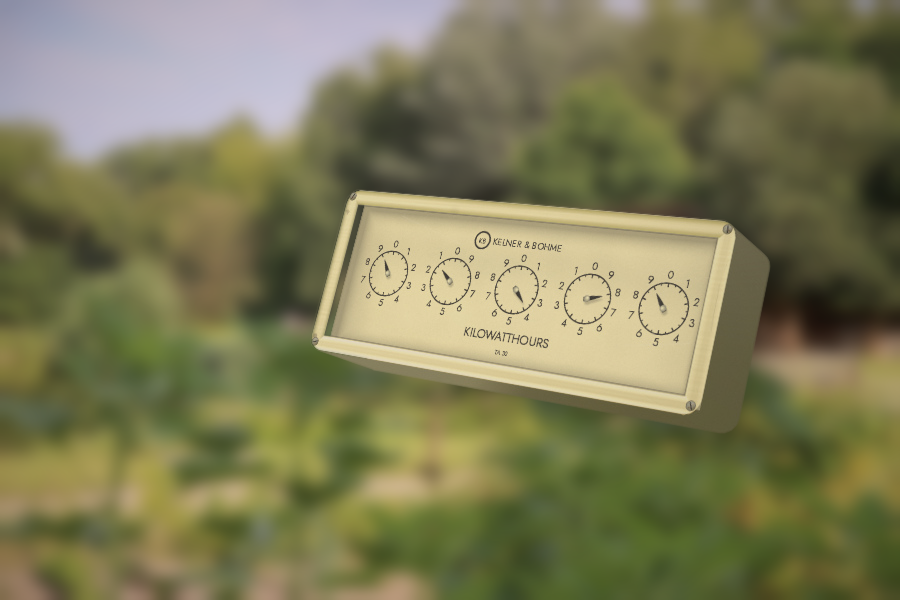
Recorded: 91379kWh
